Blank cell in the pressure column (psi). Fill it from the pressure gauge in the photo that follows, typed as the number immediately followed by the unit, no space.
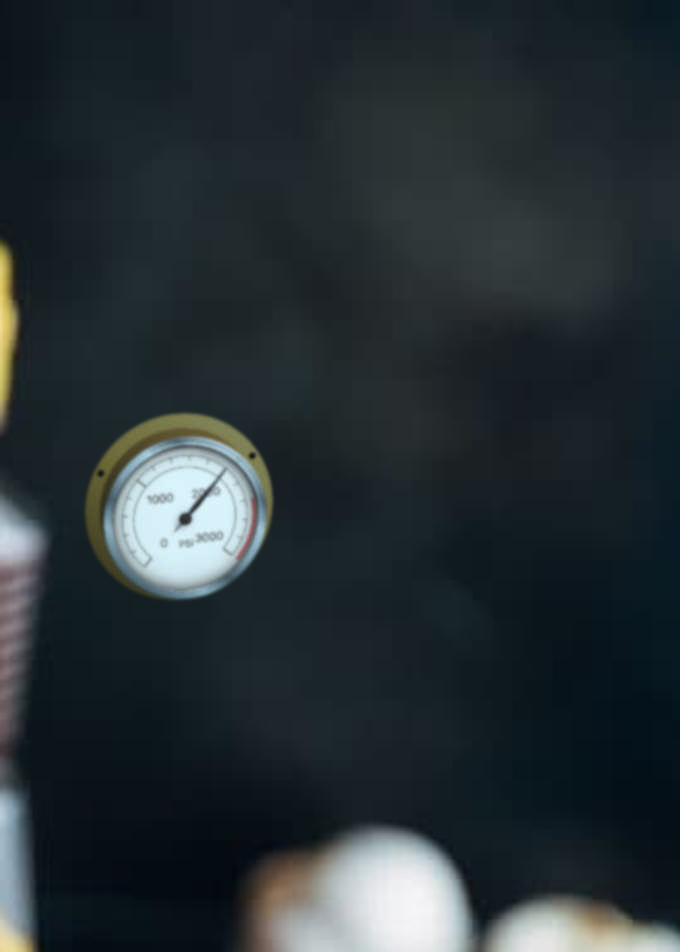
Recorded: 2000psi
